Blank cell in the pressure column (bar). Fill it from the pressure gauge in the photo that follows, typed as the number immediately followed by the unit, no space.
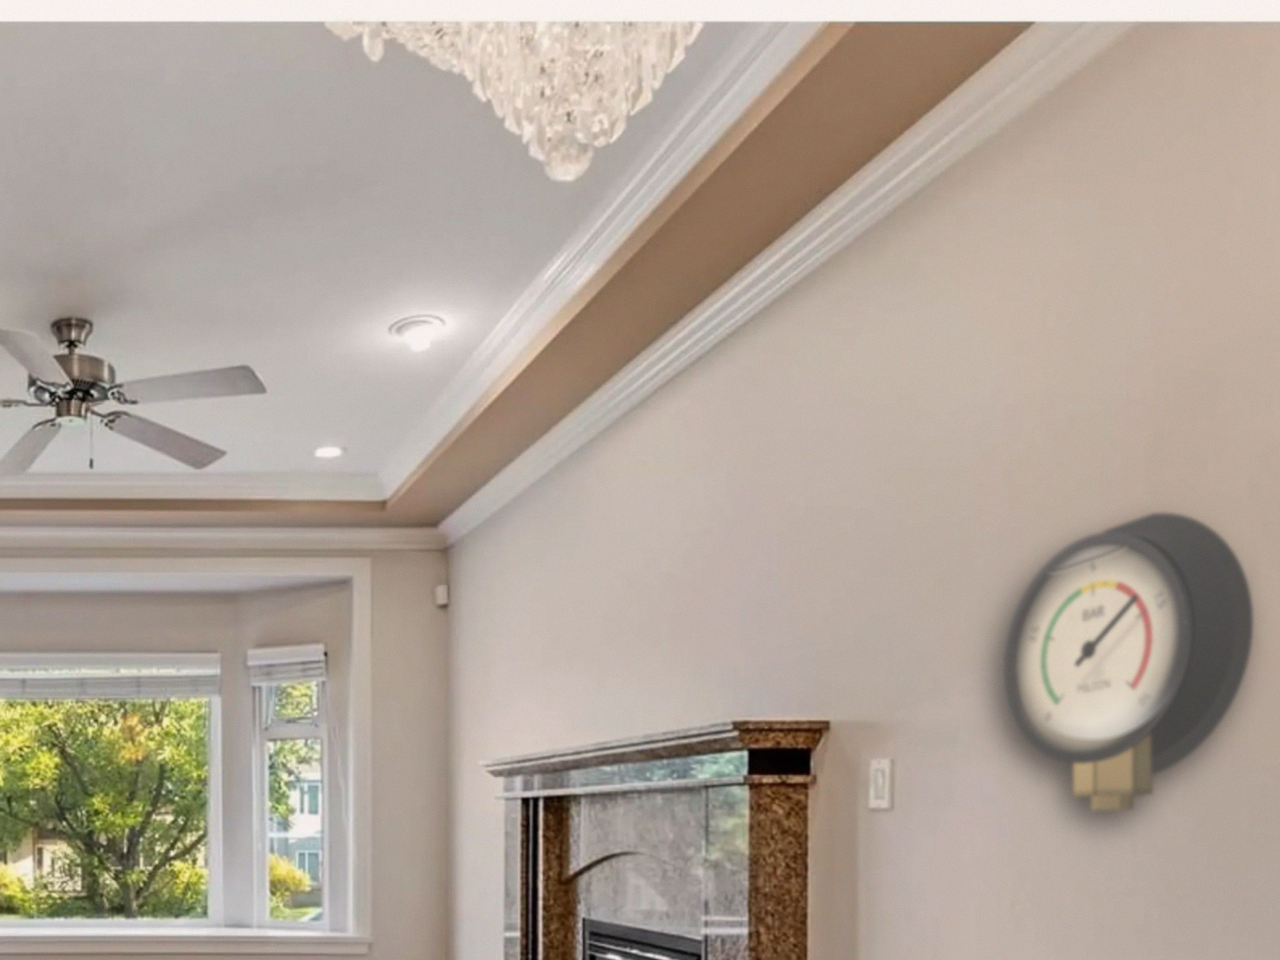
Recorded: 7bar
